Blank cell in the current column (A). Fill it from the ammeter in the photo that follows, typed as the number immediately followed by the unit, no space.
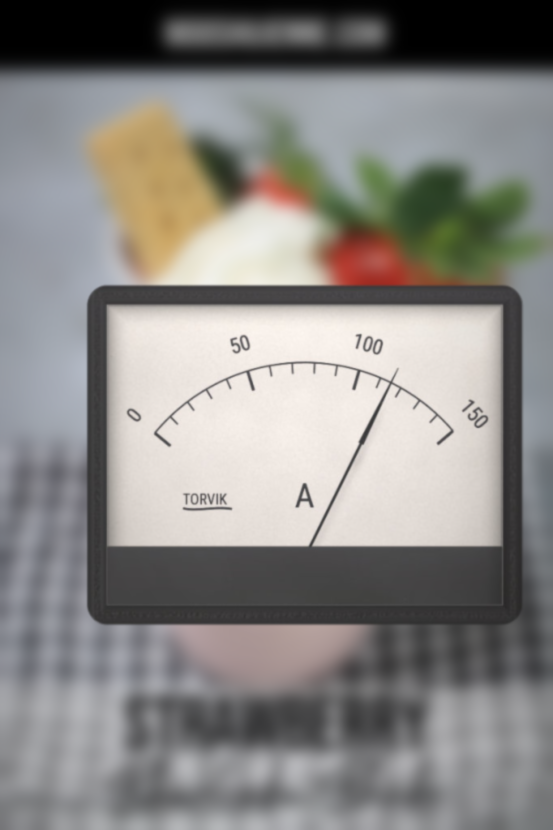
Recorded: 115A
